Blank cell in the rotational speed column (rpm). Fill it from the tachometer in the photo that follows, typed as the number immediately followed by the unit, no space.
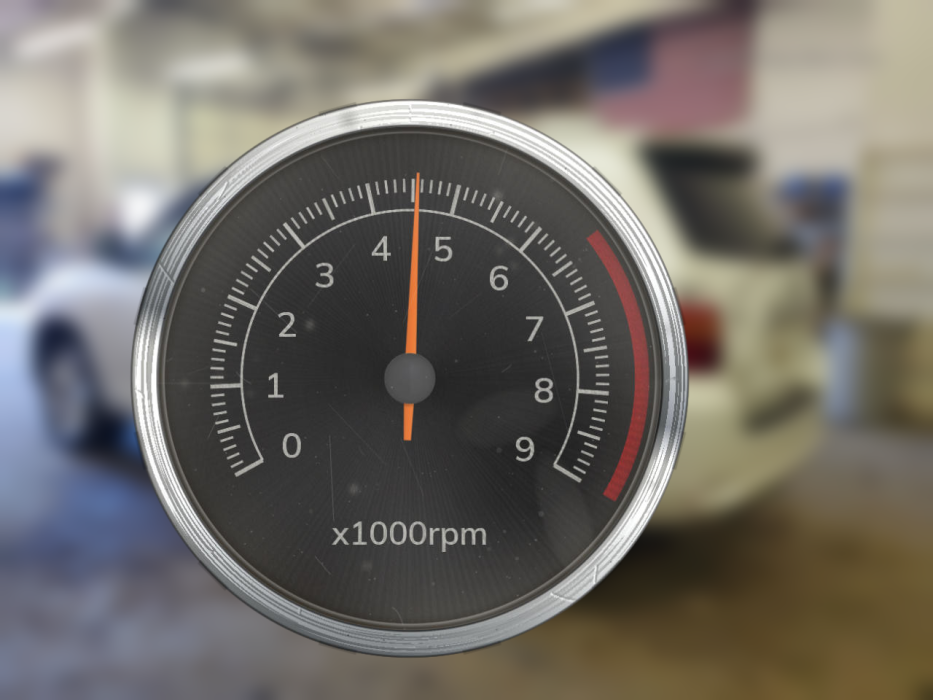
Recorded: 4550rpm
